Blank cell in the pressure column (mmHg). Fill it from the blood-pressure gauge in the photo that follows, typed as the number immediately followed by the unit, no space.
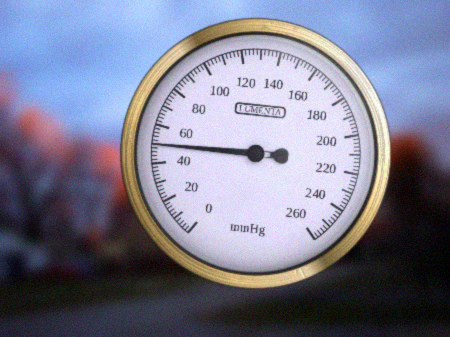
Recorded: 50mmHg
